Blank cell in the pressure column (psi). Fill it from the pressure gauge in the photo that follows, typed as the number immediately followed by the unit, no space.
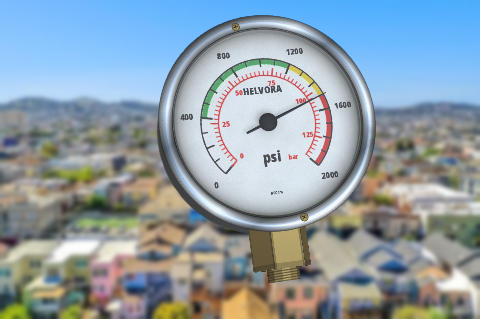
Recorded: 1500psi
